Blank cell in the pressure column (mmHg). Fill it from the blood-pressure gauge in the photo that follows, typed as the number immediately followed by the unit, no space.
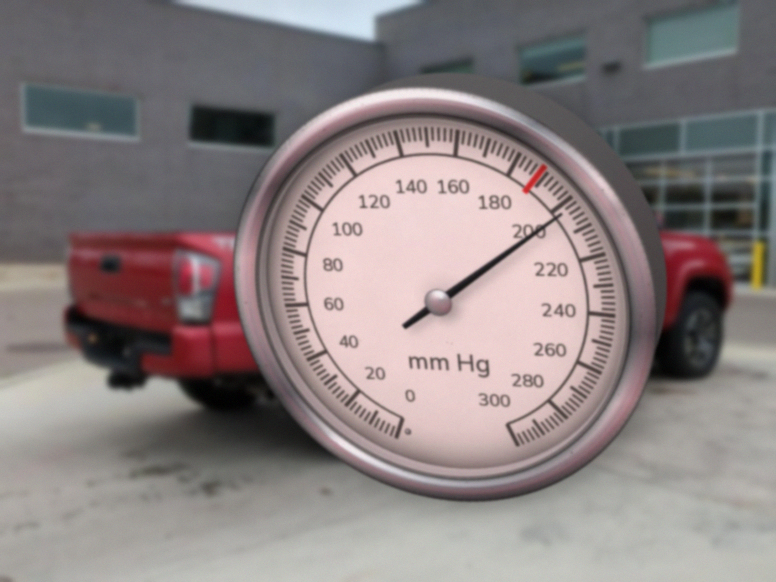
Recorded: 202mmHg
